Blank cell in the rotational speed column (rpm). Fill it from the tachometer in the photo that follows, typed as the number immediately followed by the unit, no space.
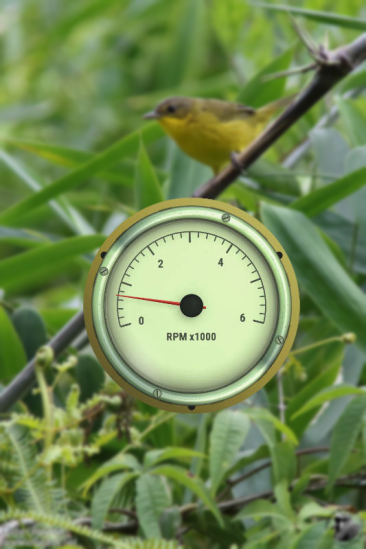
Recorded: 700rpm
